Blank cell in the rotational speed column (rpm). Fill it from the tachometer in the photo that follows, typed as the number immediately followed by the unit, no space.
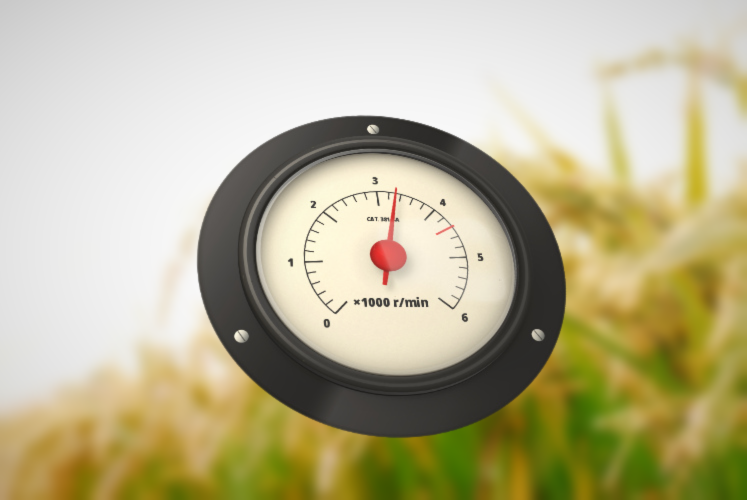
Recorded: 3300rpm
